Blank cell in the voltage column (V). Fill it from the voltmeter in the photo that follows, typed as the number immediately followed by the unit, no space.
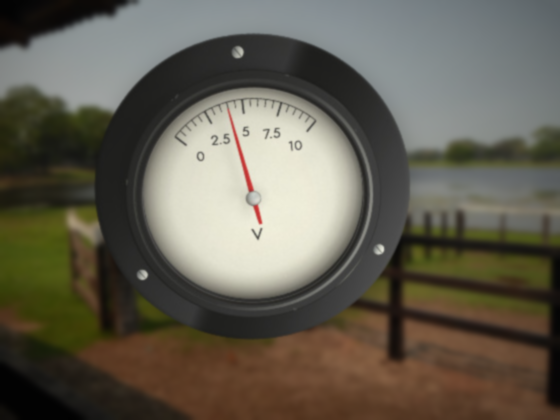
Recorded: 4V
